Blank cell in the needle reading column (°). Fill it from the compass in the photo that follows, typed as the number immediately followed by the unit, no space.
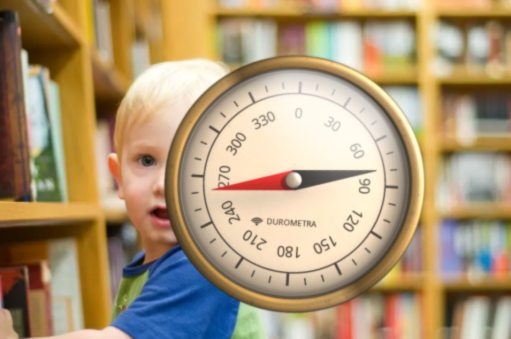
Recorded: 260°
